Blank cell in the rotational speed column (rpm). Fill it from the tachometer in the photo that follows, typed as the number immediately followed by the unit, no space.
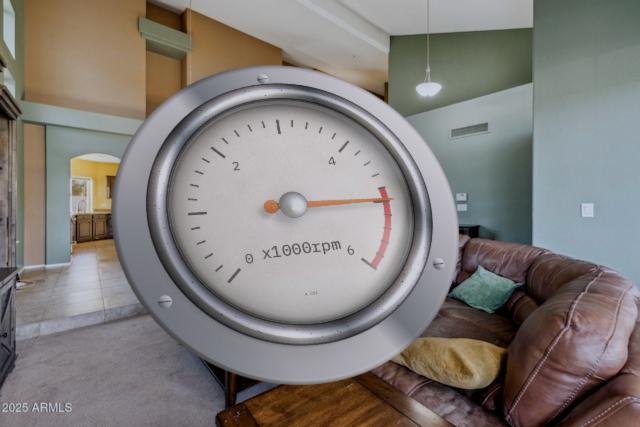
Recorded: 5000rpm
